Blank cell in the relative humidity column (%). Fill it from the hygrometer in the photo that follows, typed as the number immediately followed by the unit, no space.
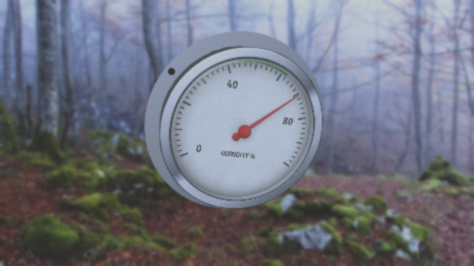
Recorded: 70%
